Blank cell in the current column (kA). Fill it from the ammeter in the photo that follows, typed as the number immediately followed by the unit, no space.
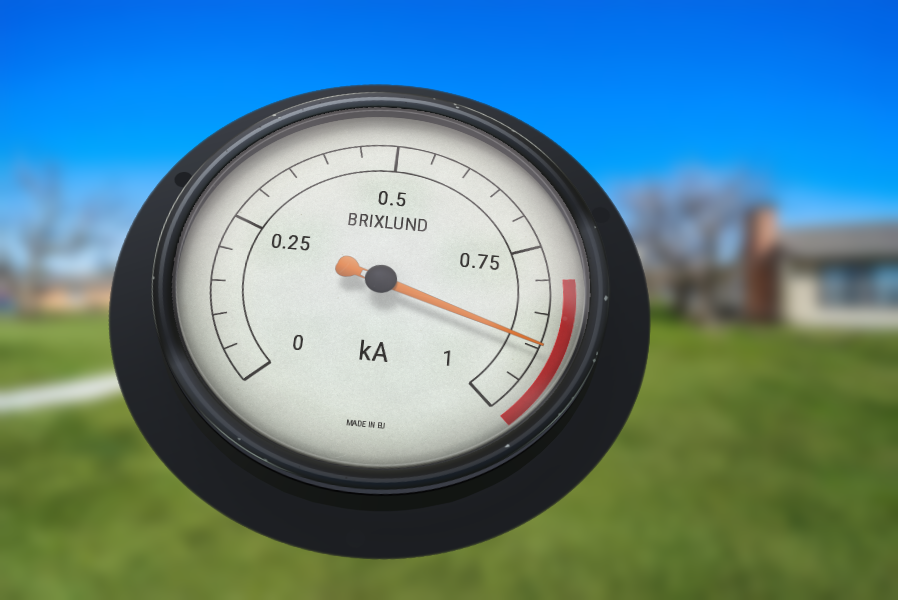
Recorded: 0.9kA
